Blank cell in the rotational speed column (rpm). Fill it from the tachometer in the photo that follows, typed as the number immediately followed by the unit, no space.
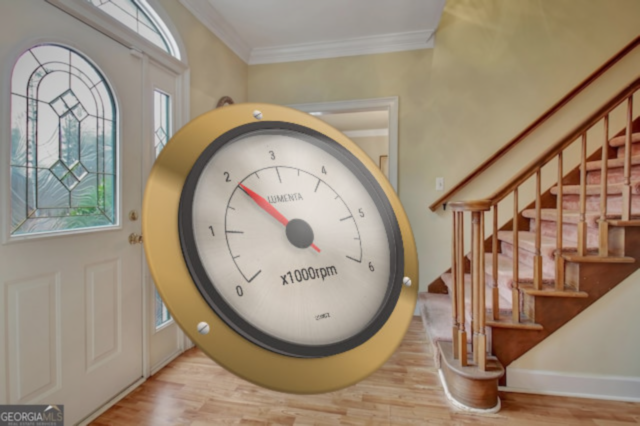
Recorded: 2000rpm
